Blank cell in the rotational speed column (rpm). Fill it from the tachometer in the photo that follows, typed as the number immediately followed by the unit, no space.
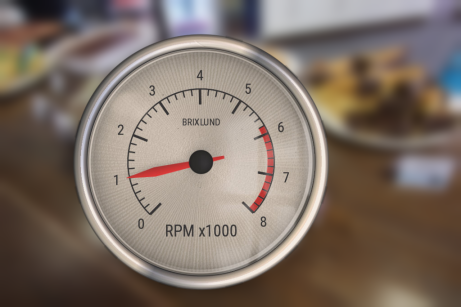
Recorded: 1000rpm
